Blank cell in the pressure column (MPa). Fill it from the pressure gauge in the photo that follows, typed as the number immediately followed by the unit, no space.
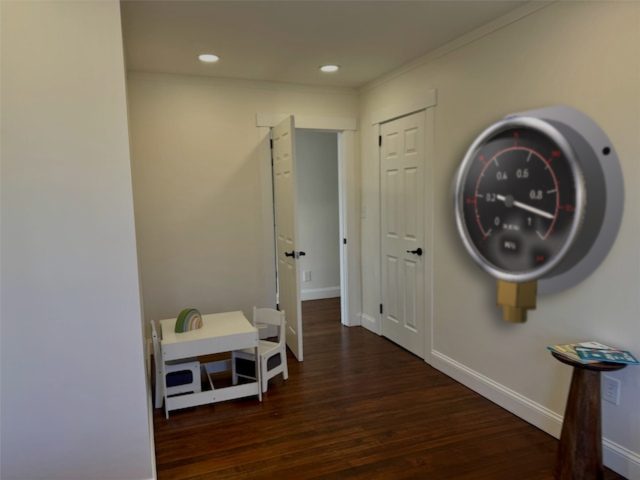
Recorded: 0.9MPa
